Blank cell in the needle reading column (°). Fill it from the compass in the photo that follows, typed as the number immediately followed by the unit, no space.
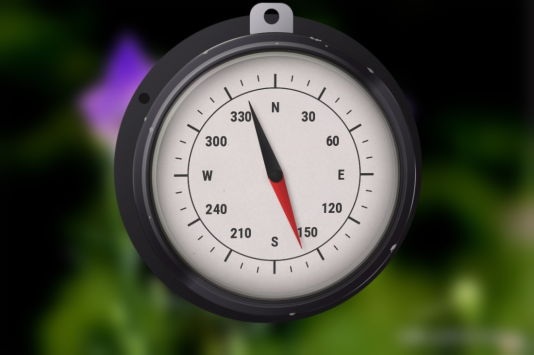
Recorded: 160°
